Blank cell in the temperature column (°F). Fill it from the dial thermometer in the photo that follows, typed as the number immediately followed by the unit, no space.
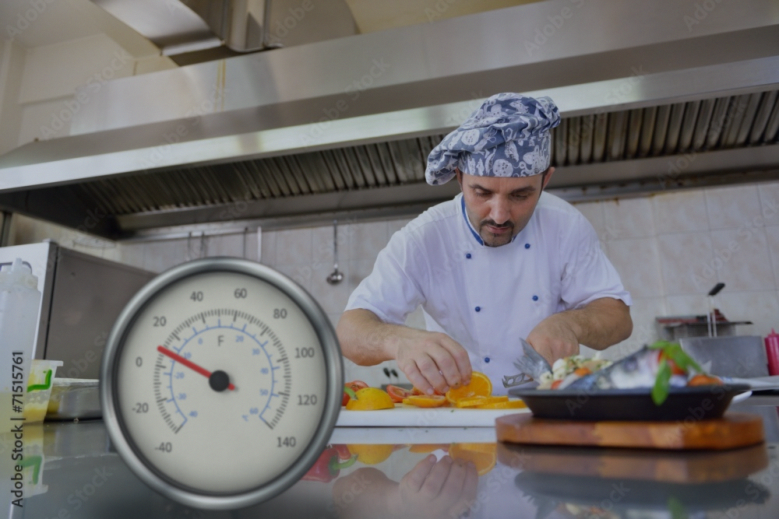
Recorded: 10°F
